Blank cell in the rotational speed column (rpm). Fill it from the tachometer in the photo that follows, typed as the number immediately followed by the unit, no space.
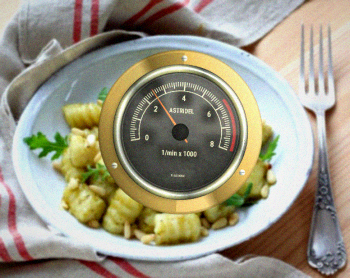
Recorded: 2500rpm
